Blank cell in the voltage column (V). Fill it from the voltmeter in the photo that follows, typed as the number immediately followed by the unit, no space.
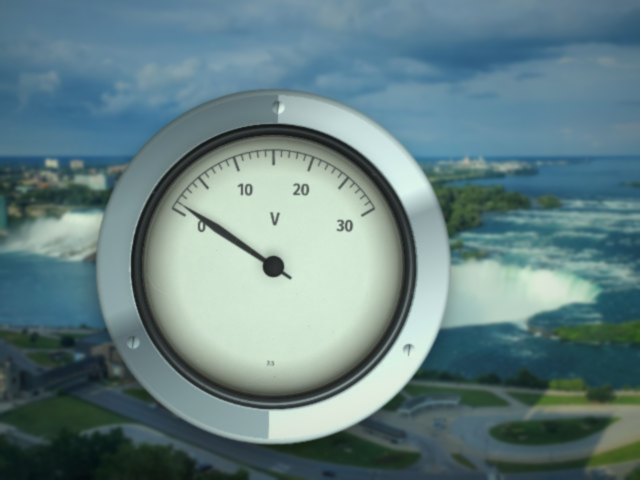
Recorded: 1V
